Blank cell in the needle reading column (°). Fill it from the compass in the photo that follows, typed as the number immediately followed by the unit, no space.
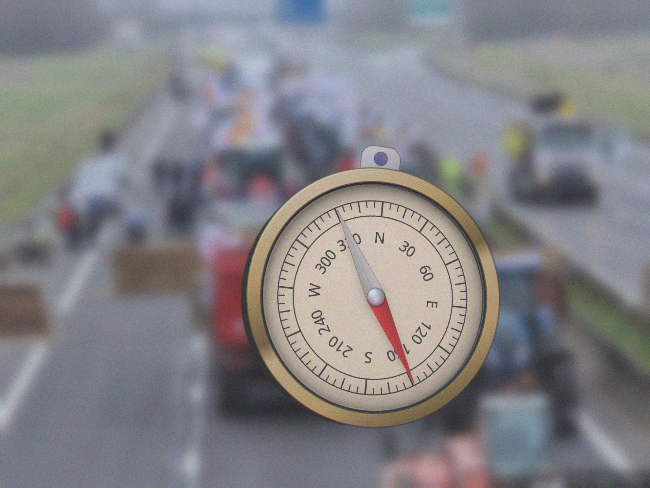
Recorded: 150°
